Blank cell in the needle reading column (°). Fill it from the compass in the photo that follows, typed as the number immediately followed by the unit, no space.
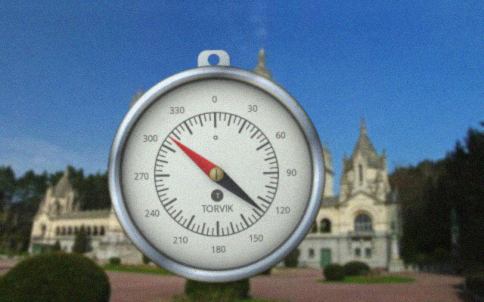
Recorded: 310°
